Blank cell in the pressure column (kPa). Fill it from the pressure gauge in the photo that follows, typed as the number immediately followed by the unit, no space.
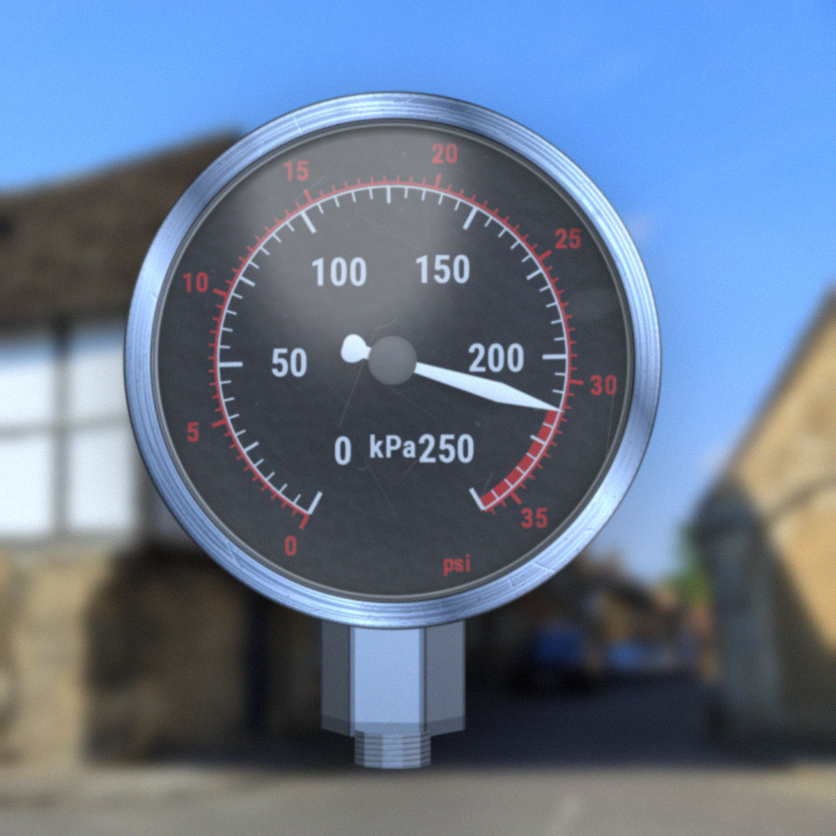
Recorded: 215kPa
